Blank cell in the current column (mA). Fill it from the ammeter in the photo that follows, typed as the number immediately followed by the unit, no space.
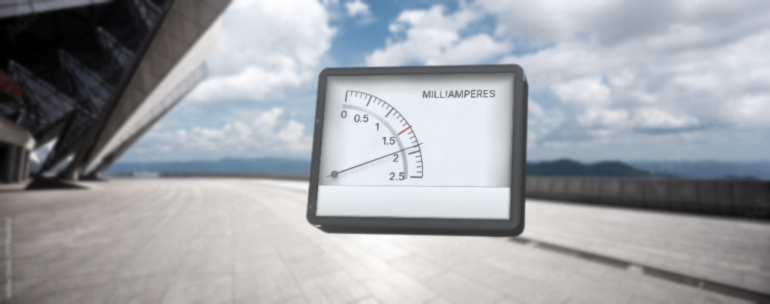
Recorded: 1.9mA
